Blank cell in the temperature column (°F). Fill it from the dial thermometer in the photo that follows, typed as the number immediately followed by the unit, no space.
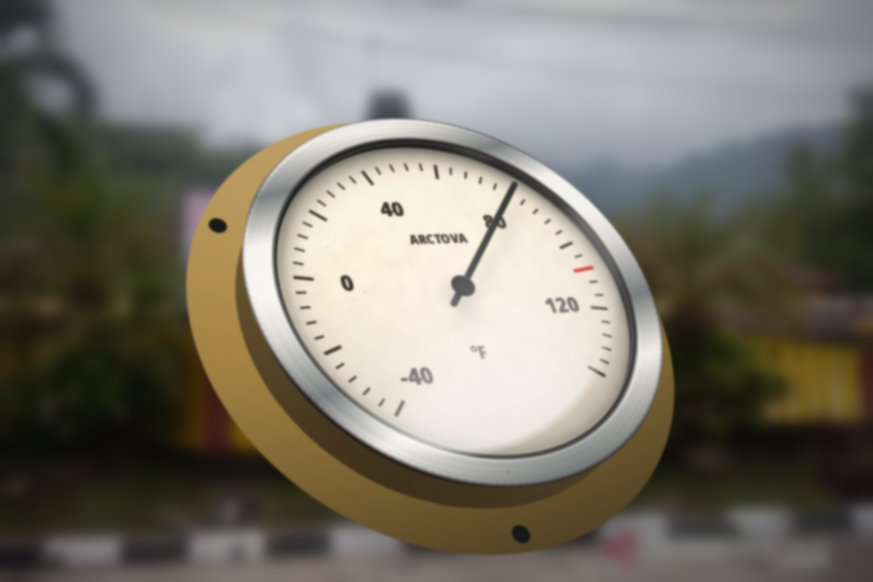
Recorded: 80°F
